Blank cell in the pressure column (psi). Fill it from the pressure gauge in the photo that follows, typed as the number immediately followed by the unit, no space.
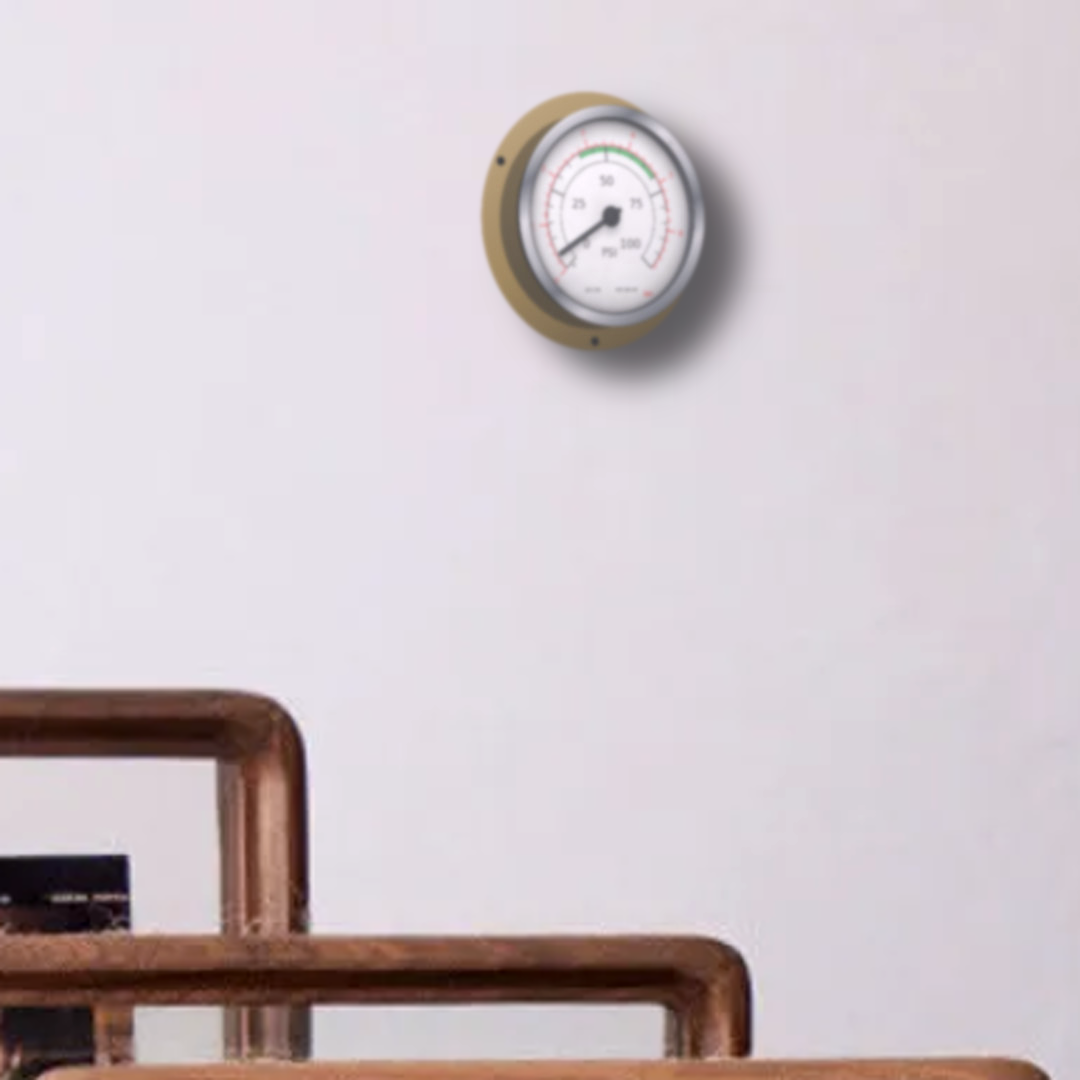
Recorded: 5psi
